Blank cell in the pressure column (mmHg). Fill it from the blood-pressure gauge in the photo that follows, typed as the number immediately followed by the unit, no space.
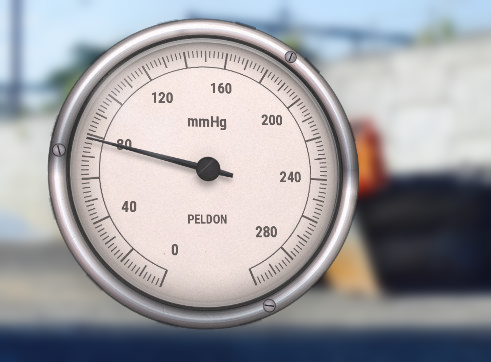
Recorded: 78mmHg
